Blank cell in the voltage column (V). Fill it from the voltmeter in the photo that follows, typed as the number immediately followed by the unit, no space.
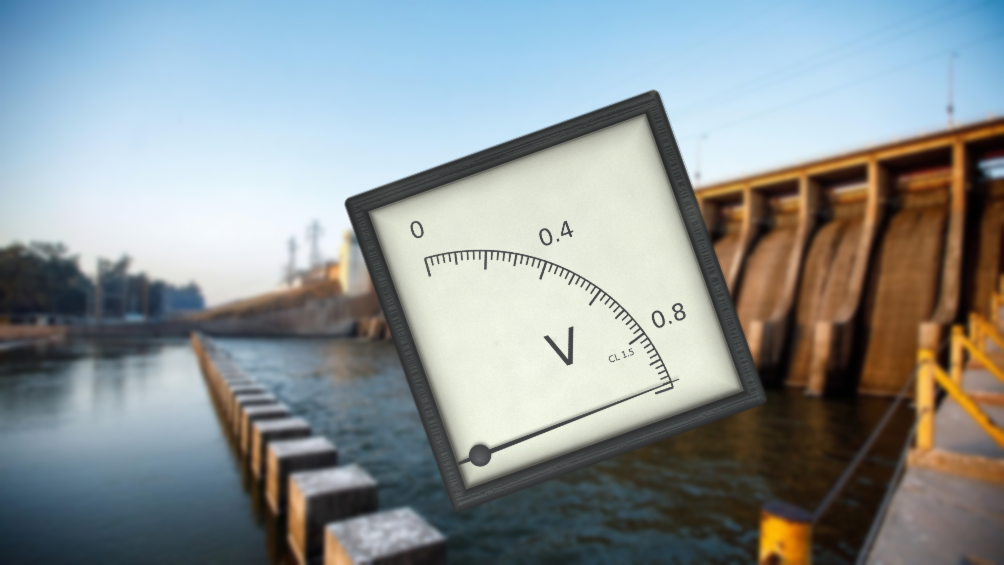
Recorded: 0.98V
